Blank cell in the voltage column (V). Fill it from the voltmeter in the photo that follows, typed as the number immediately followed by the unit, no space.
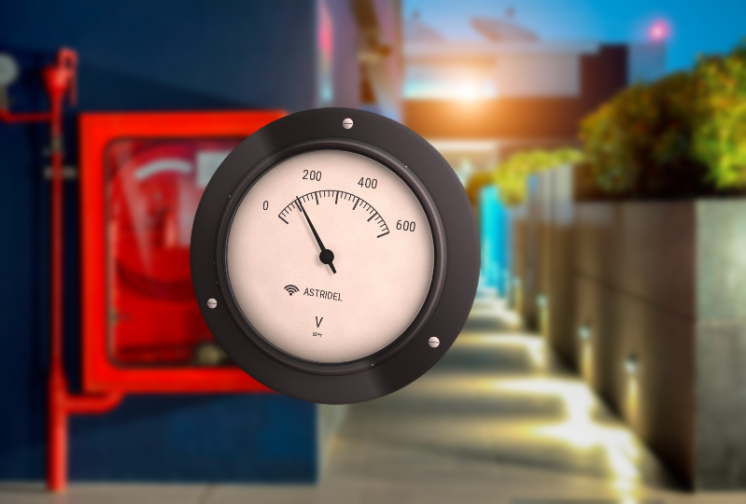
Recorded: 120V
